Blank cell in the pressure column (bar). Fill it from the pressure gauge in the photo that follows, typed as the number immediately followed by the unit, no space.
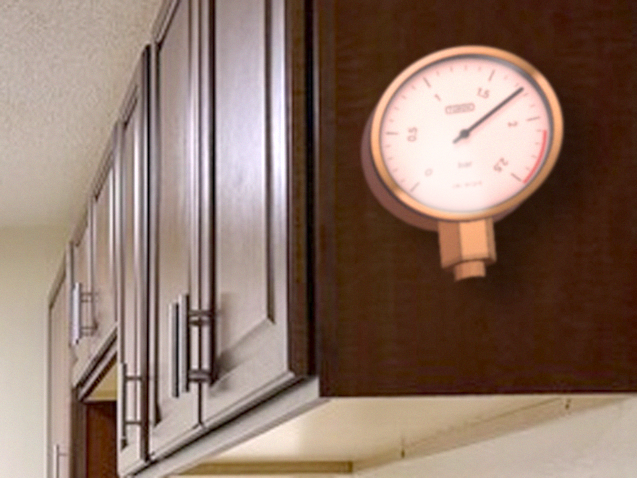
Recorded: 1.75bar
